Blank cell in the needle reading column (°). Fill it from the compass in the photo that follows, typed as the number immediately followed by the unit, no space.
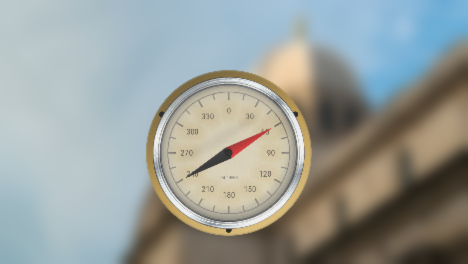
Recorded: 60°
